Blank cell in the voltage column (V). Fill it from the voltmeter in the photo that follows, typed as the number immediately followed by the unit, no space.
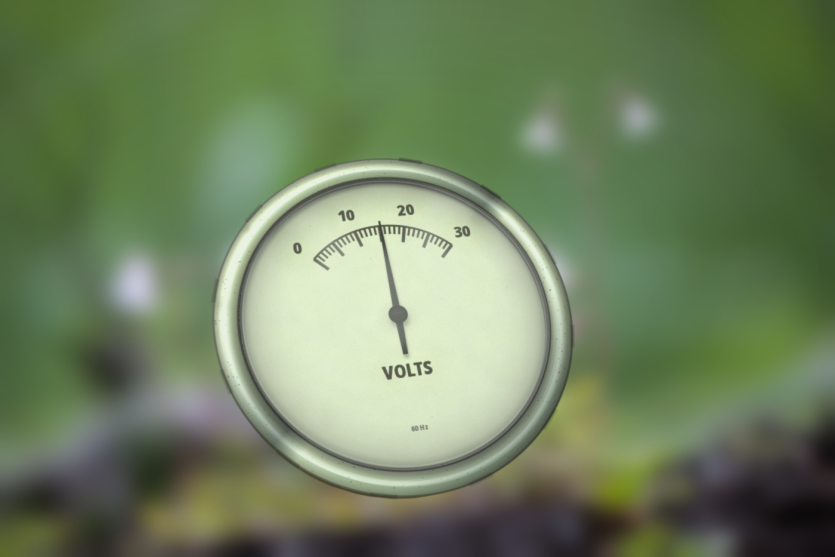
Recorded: 15V
